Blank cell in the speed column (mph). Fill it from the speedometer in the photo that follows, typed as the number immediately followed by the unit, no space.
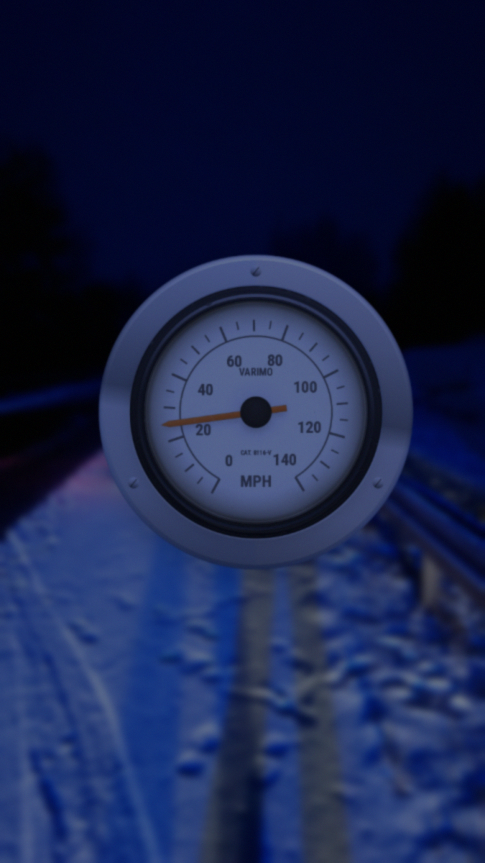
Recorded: 25mph
